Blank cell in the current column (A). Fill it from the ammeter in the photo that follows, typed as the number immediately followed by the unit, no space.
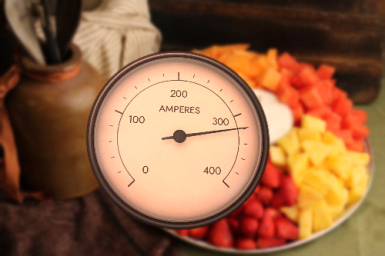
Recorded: 320A
